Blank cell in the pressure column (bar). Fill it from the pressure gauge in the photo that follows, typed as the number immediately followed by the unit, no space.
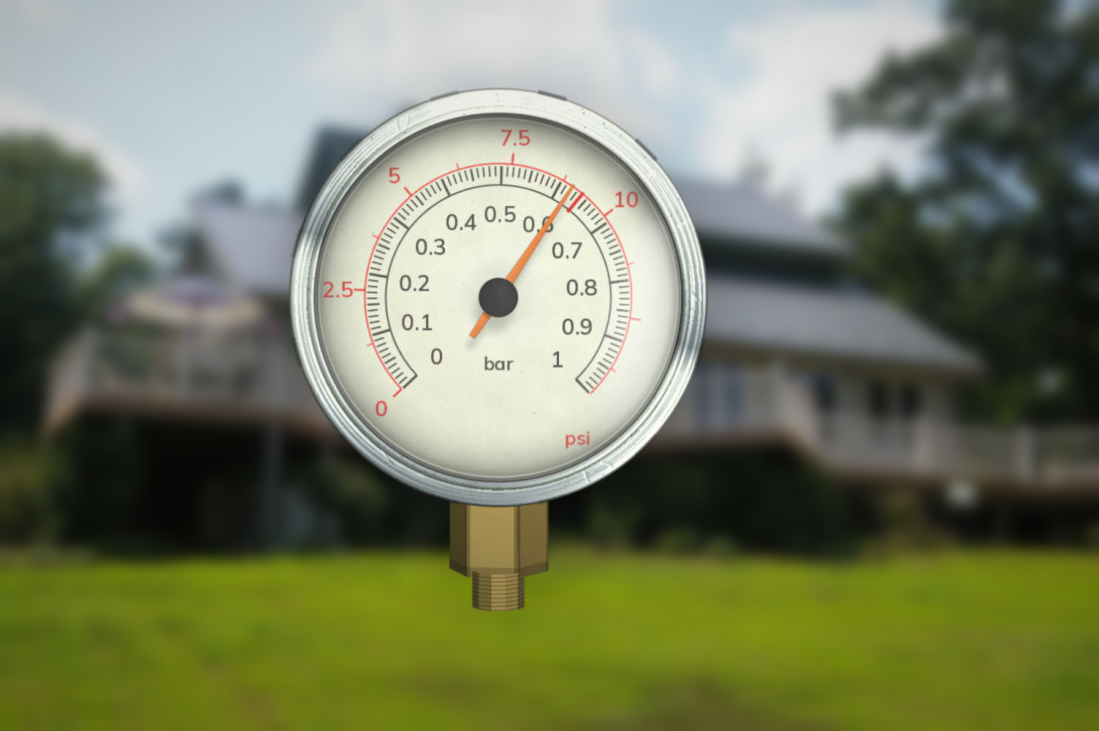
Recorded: 0.62bar
